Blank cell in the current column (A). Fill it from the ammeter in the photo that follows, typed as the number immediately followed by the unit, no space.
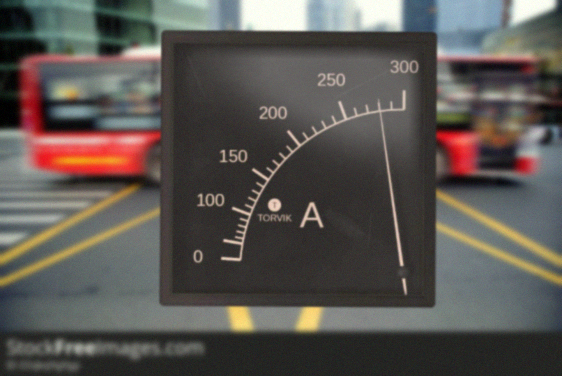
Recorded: 280A
